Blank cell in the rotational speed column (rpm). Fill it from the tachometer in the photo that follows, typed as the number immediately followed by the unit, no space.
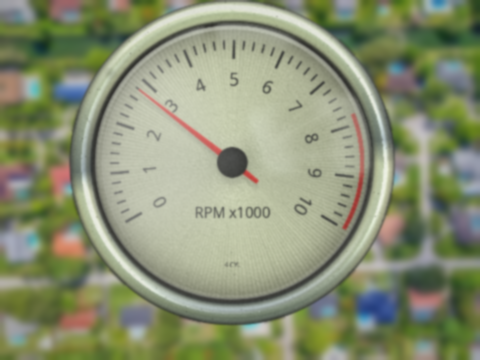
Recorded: 2800rpm
